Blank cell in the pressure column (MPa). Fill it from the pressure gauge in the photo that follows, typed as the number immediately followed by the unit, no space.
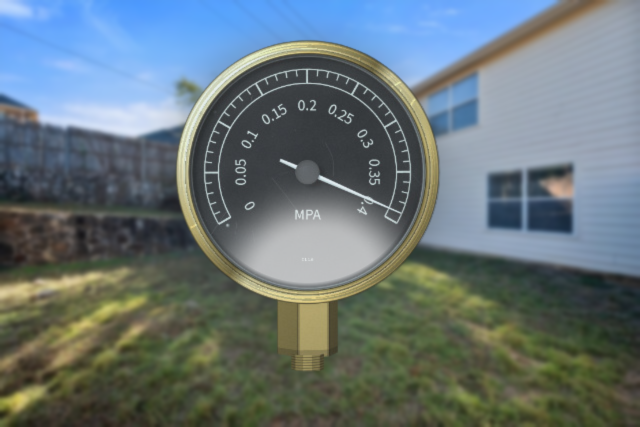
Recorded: 0.39MPa
